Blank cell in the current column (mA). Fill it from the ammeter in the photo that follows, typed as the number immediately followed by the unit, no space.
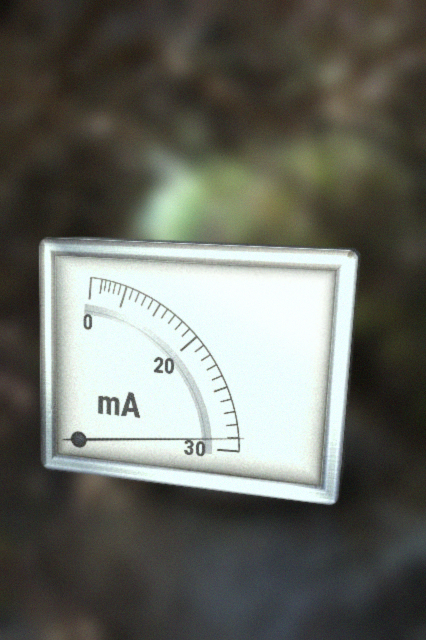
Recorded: 29mA
